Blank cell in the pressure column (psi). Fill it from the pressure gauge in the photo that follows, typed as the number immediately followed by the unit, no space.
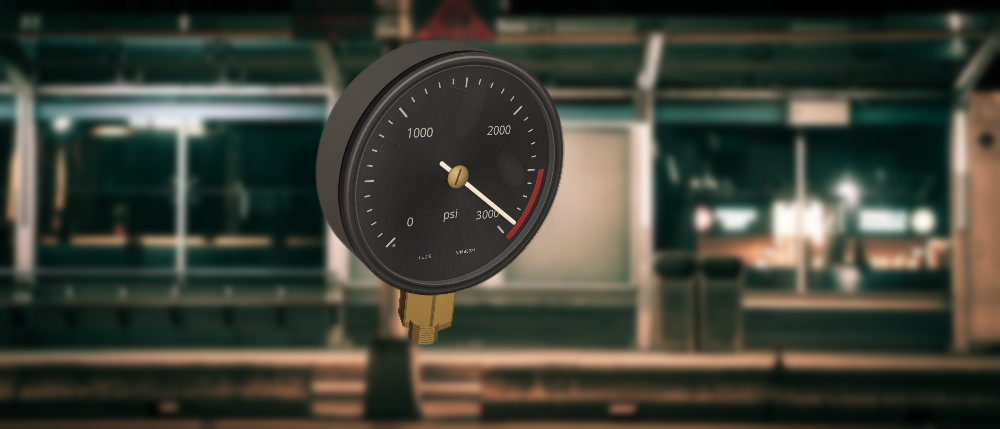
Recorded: 2900psi
